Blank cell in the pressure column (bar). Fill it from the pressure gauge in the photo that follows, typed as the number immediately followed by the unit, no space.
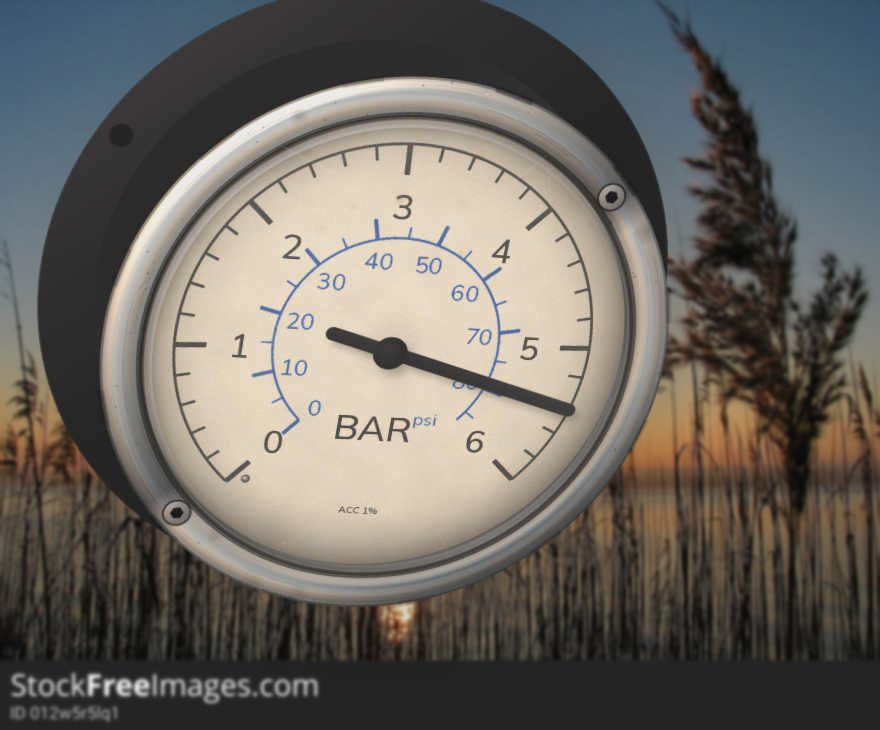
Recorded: 5.4bar
